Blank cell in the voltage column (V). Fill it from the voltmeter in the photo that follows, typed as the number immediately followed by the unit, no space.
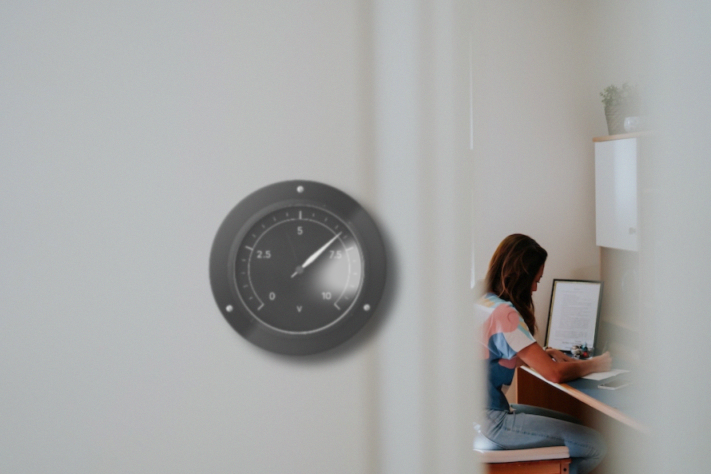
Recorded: 6.75V
